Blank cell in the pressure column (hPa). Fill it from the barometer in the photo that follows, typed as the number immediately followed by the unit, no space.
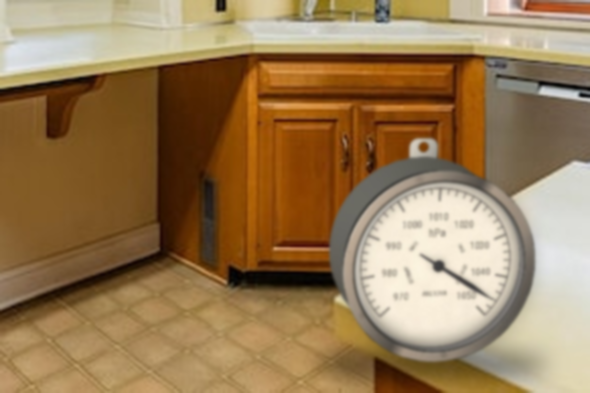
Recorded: 1046hPa
